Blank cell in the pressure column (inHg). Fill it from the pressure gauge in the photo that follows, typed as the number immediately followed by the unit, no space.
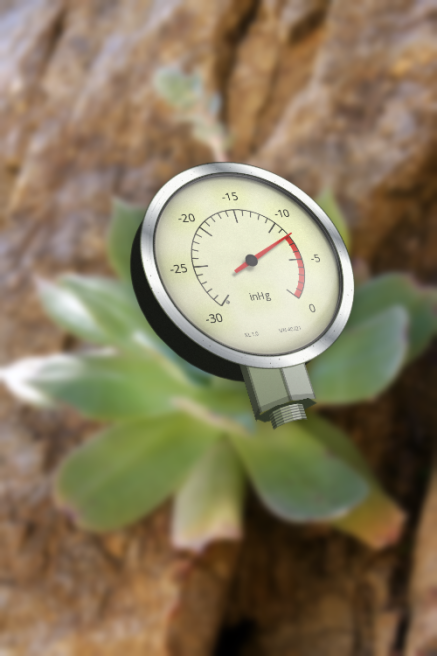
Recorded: -8inHg
